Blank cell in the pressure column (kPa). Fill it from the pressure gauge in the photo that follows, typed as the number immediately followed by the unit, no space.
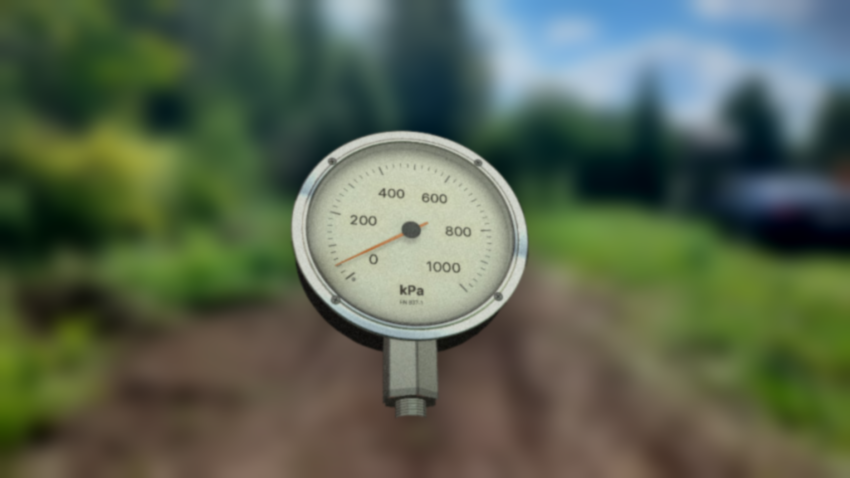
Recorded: 40kPa
